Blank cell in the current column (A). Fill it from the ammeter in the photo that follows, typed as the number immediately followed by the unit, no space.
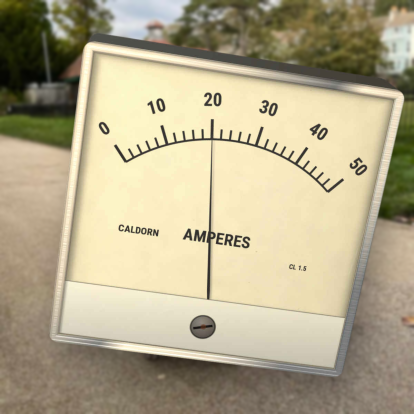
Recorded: 20A
